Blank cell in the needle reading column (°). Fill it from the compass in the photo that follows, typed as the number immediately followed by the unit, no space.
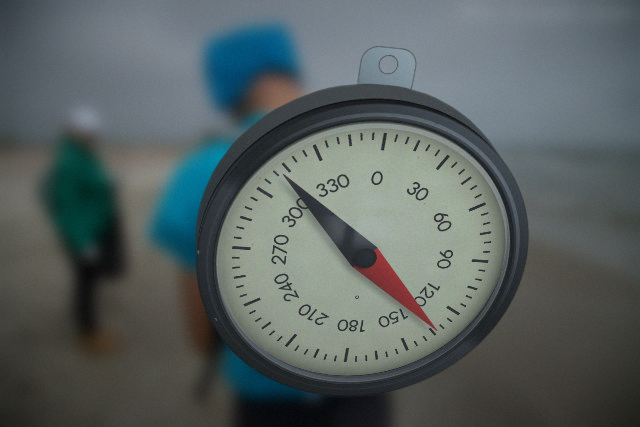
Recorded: 132.5°
